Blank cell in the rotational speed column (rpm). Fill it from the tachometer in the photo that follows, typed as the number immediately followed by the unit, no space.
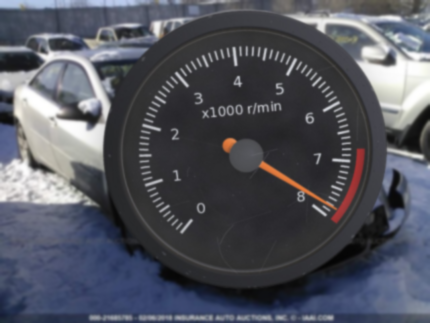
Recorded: 7800rpm
